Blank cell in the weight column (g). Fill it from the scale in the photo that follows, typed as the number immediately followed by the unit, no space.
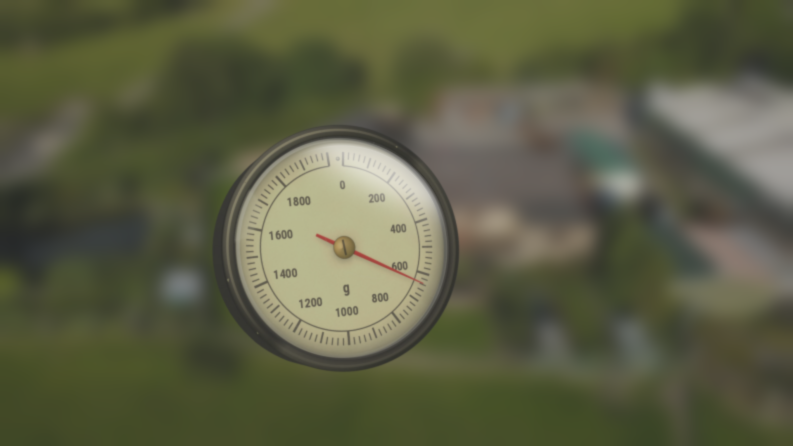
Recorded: 640g
